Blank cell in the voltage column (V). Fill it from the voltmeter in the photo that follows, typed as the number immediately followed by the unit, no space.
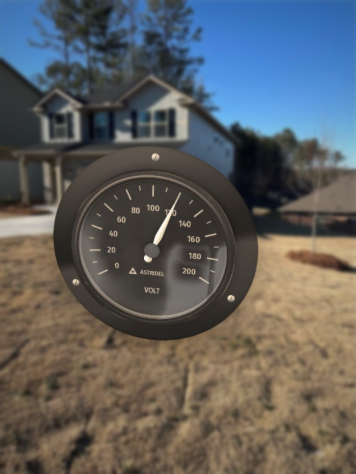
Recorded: 120V
